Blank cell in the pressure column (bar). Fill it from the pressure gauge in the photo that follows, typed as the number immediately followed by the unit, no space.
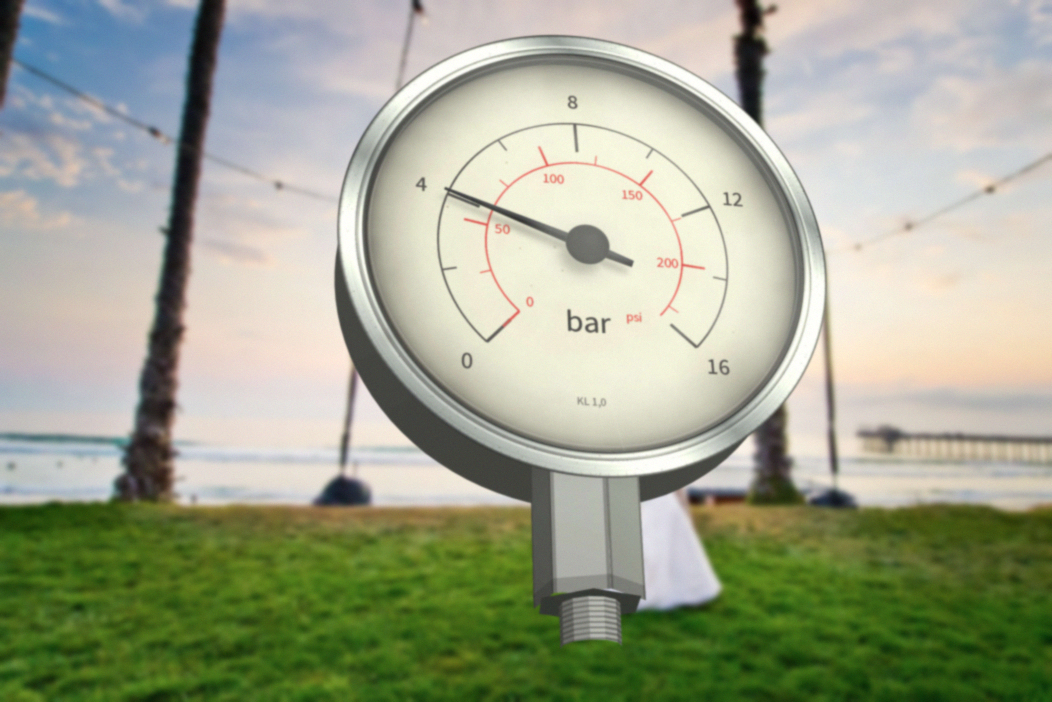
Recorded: 4bar
